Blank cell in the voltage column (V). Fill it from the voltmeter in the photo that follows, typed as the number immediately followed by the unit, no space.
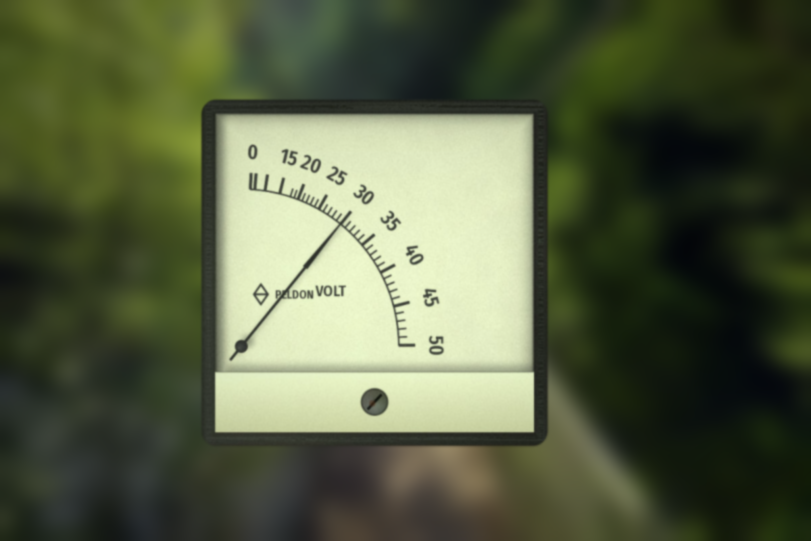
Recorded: 30V
